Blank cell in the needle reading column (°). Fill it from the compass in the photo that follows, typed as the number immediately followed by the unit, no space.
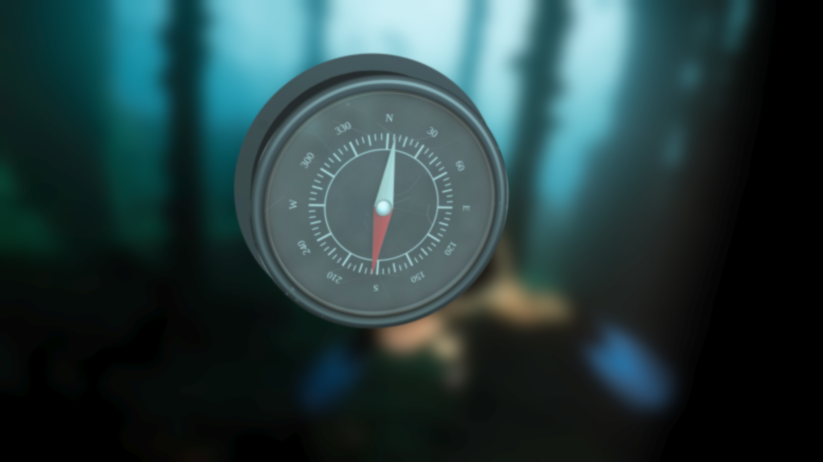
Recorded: 185°
